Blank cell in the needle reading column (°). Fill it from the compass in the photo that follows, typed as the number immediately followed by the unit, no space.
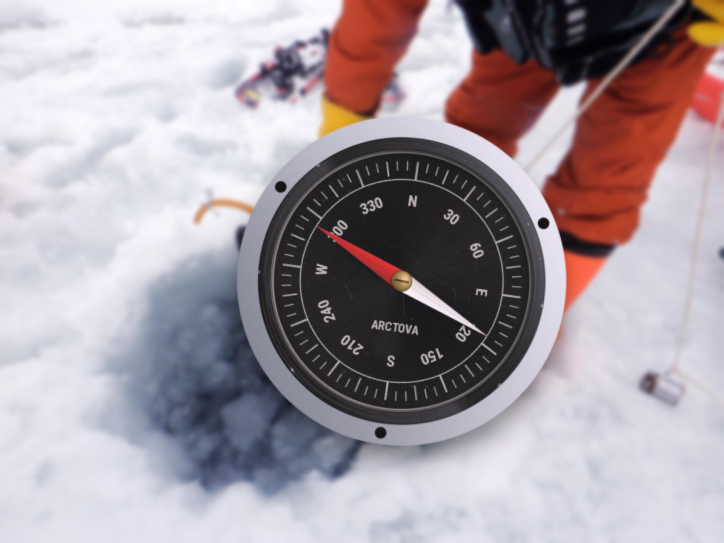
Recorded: 295°
